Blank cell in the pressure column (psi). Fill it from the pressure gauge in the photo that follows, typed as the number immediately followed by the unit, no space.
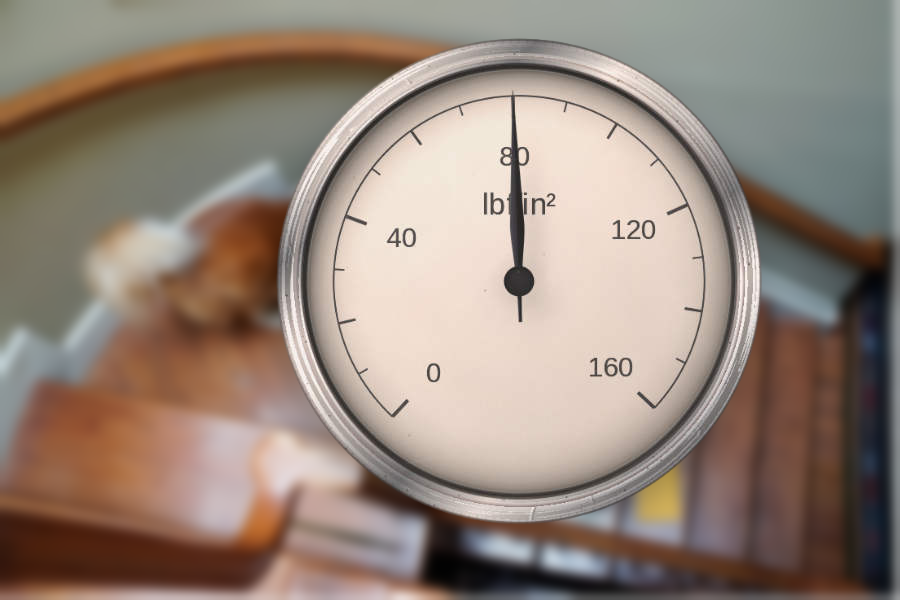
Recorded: 80psi
